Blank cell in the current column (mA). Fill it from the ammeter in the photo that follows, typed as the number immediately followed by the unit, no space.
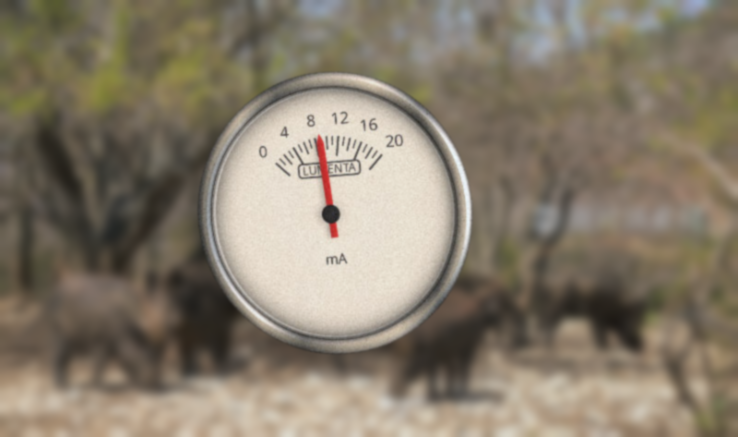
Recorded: 9mA
